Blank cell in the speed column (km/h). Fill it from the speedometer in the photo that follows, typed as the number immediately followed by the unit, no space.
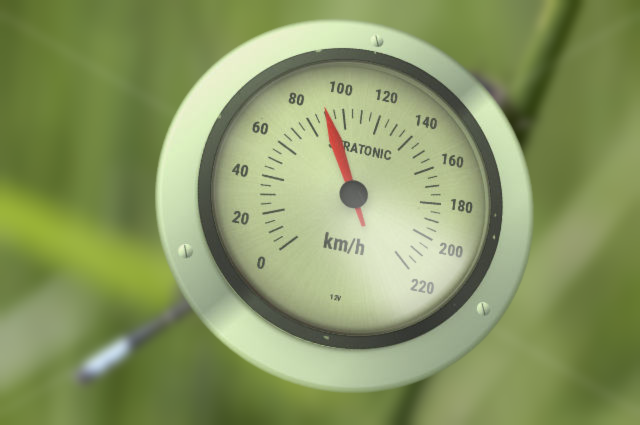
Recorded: 90km/h
